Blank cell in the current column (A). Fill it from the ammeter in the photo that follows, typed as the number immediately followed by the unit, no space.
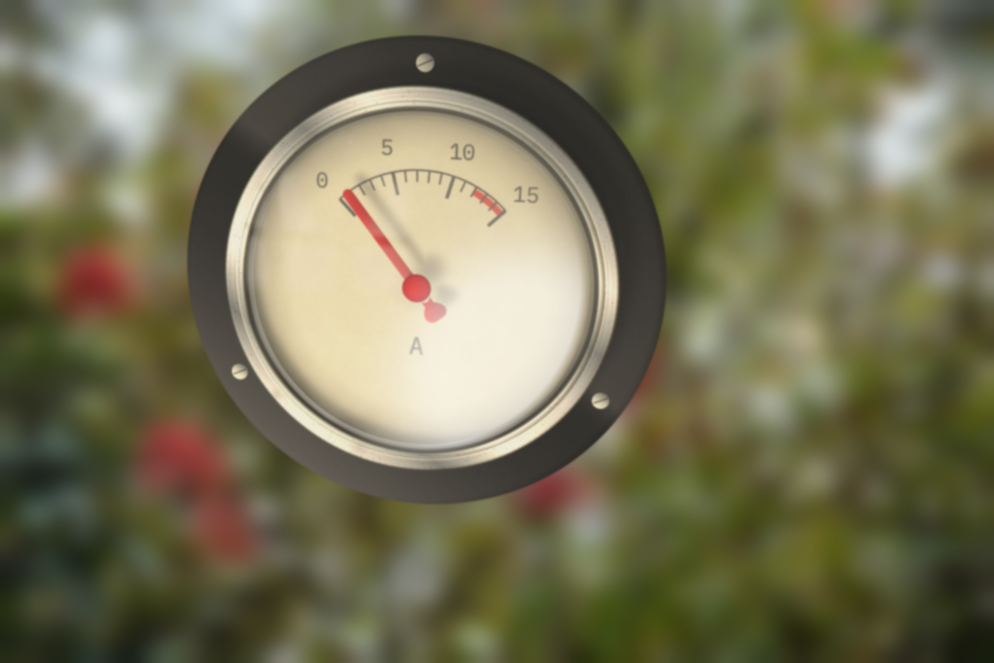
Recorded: 1A
